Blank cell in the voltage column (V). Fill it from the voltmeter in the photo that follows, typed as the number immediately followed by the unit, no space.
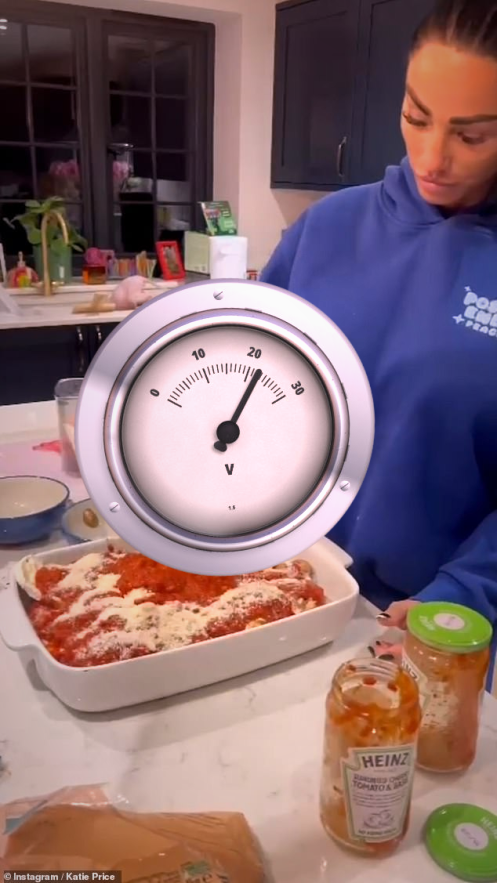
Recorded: 22V
